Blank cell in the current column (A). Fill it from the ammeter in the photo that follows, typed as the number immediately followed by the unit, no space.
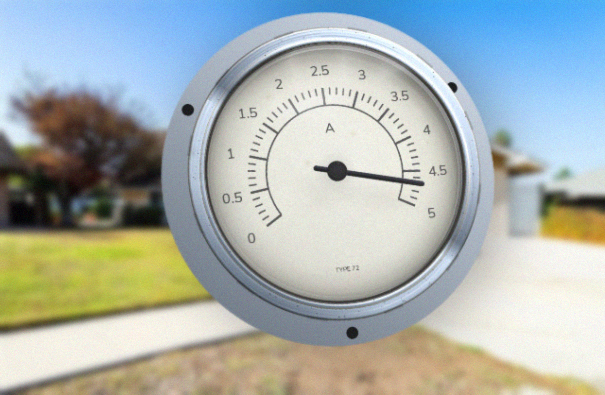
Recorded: 4.7A
